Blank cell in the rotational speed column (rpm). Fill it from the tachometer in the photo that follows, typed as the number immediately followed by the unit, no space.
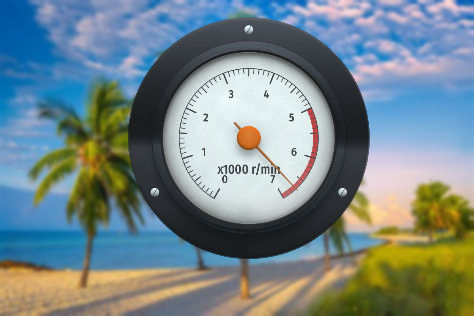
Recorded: 6700rpm
